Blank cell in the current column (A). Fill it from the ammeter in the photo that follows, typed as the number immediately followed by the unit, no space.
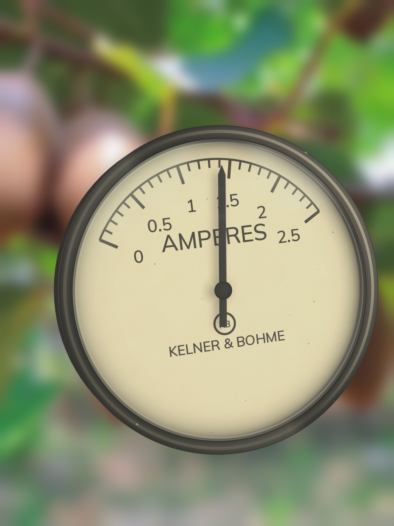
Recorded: 1.4A
